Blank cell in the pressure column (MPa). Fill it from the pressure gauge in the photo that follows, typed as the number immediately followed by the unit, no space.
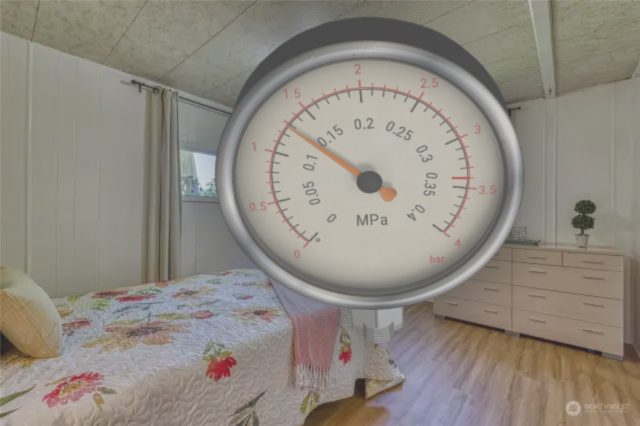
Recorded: 0.13MPa
